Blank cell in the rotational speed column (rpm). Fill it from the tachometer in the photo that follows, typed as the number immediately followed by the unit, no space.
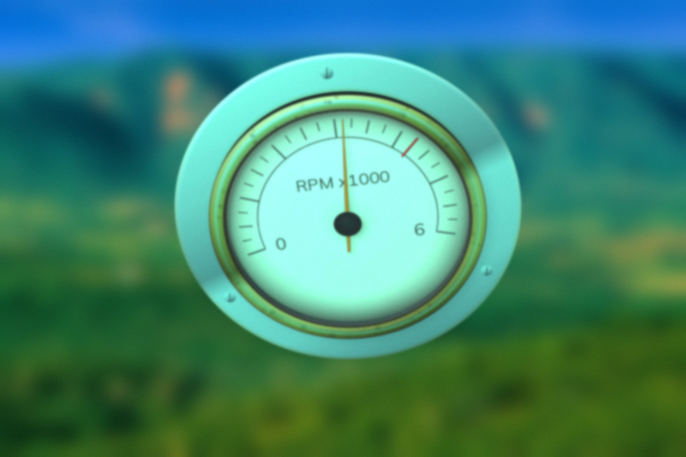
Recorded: 3125rpm
